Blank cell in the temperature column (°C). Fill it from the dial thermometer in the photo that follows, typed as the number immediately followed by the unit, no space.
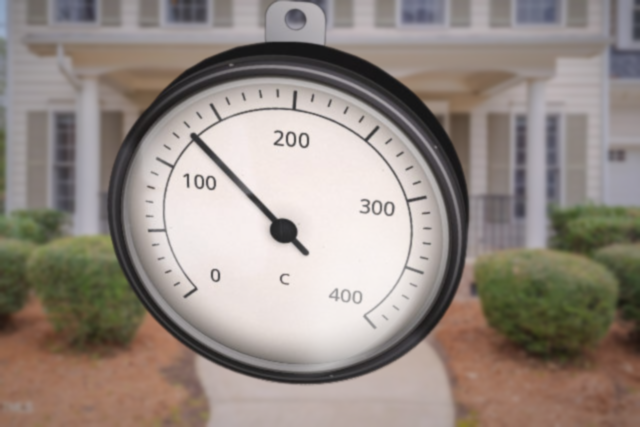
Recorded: 130°C
